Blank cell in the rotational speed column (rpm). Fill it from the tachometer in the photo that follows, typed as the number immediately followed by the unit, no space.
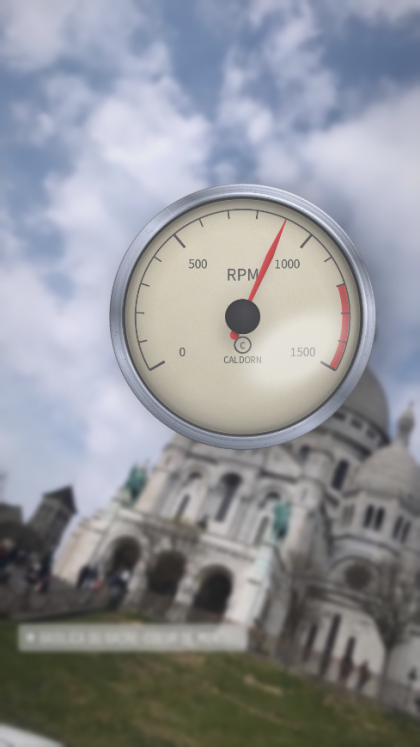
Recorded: 900rpm
